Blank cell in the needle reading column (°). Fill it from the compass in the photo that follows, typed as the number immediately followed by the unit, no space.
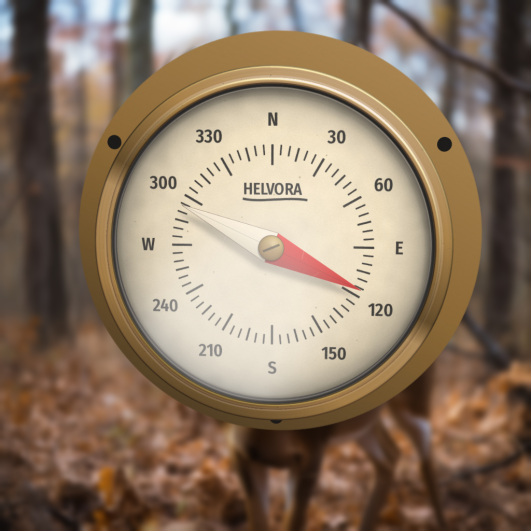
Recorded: 115°
